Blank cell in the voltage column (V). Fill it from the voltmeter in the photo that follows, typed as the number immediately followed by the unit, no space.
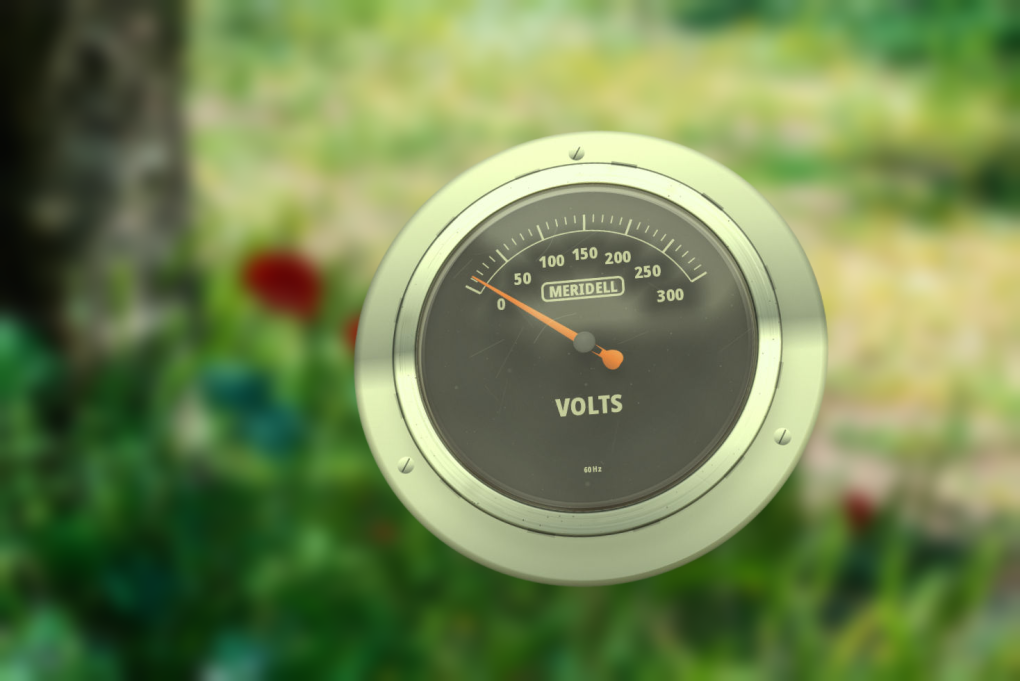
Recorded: 10V
